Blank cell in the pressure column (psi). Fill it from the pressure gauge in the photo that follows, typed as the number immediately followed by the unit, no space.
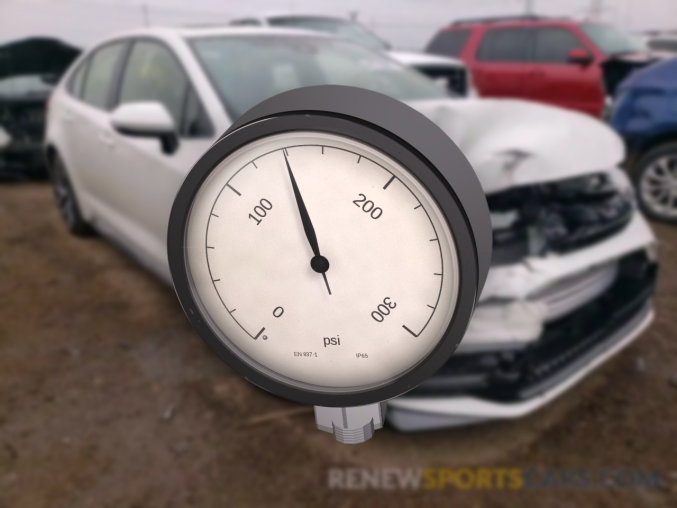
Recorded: 140psi
